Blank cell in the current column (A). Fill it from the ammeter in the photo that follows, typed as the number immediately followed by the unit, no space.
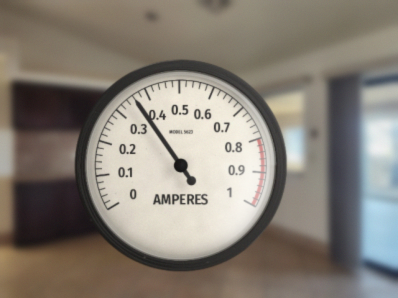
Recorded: 0.36A
